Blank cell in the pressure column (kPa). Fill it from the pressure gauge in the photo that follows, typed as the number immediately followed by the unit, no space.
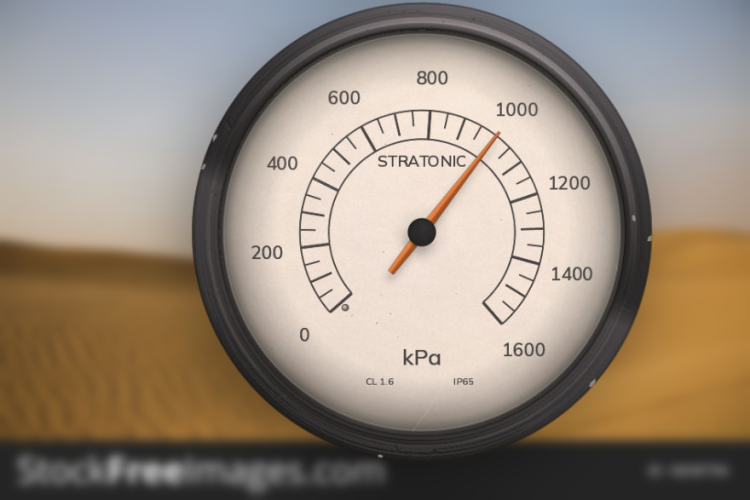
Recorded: 1000kPa
